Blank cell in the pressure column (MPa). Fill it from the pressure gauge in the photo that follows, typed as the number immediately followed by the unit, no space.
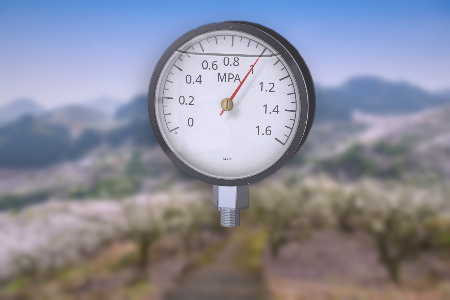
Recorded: 1MPa
